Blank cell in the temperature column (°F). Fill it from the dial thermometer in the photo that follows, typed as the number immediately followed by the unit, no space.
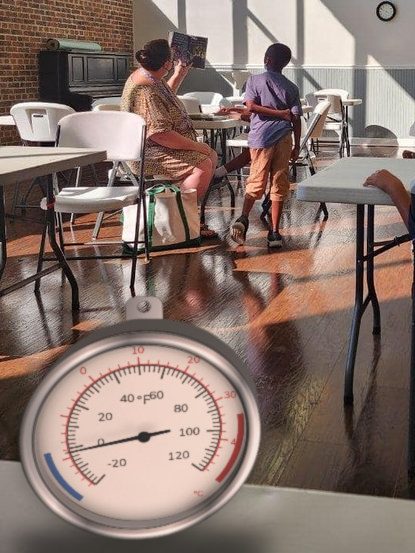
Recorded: 0°F
